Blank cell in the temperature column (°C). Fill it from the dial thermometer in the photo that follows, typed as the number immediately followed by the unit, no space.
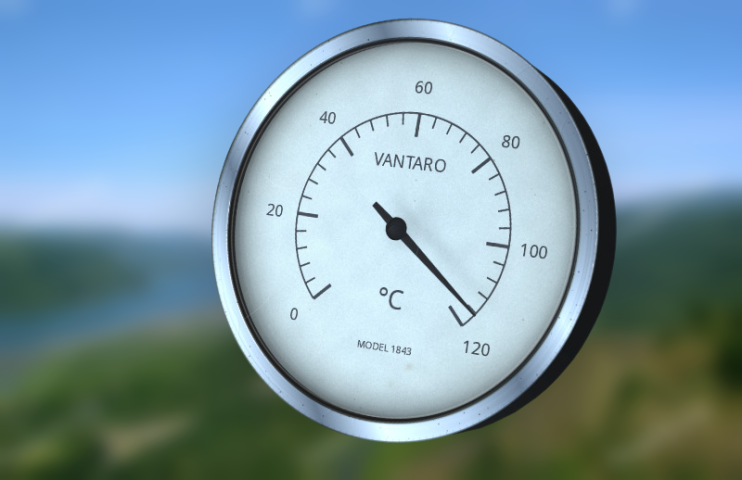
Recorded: 116°C
